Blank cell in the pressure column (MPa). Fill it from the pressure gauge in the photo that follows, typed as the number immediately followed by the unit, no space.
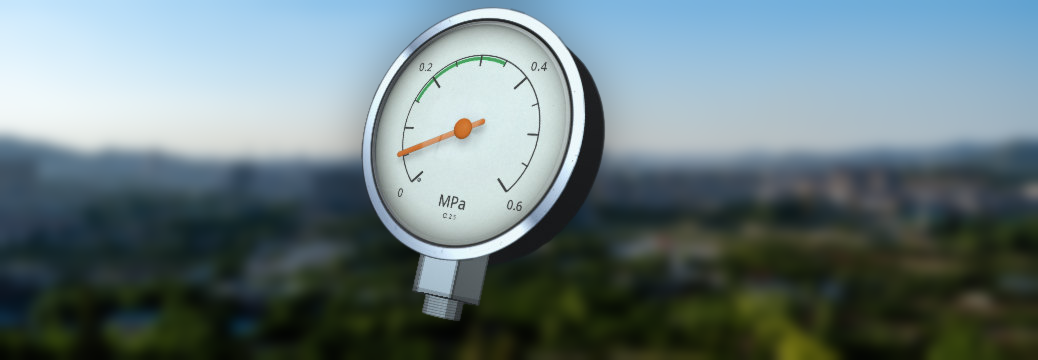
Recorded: 0.05MPa
